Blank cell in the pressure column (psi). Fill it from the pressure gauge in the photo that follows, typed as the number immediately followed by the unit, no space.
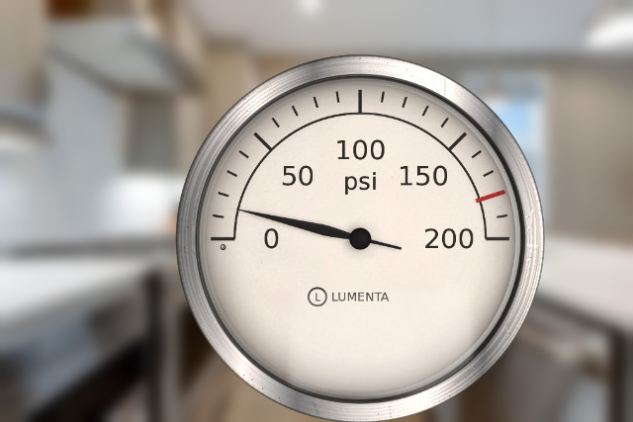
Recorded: 15psi
